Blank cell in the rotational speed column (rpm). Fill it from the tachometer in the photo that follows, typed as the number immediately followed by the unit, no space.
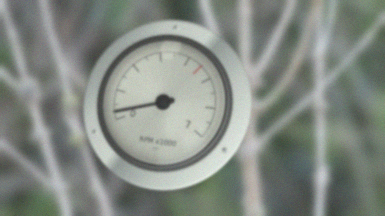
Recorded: 250rpm
